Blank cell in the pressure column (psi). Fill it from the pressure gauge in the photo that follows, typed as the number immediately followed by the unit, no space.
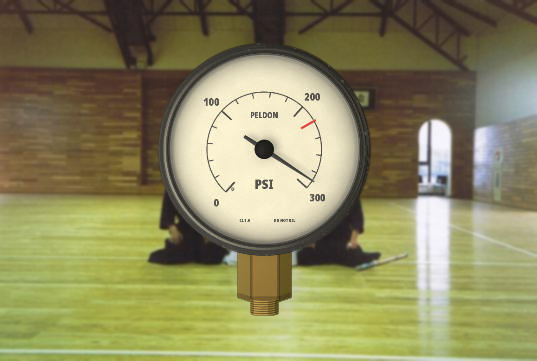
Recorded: 290psi
